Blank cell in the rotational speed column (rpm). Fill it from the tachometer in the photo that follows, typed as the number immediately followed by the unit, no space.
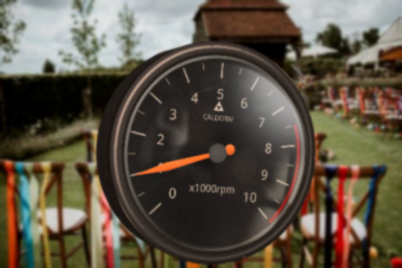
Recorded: 1000rpm
